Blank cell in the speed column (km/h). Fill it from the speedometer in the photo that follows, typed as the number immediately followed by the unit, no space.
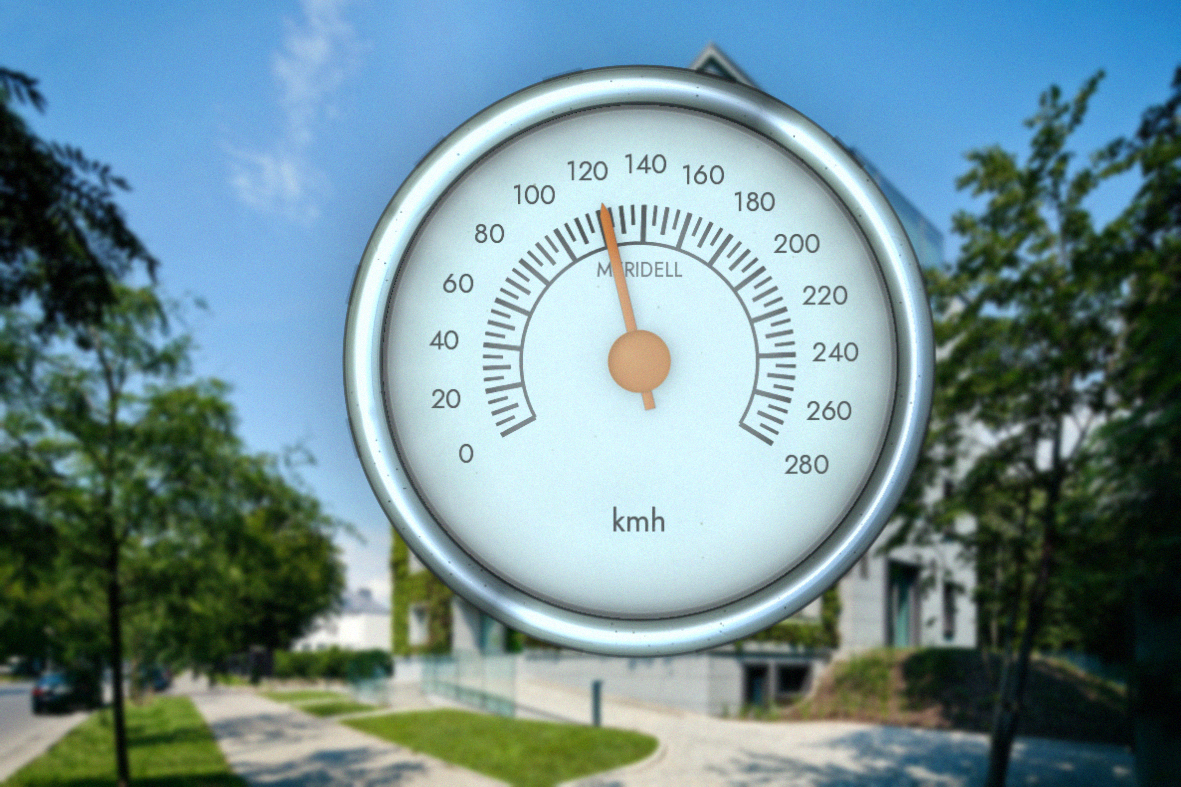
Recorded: 122.5km/h
